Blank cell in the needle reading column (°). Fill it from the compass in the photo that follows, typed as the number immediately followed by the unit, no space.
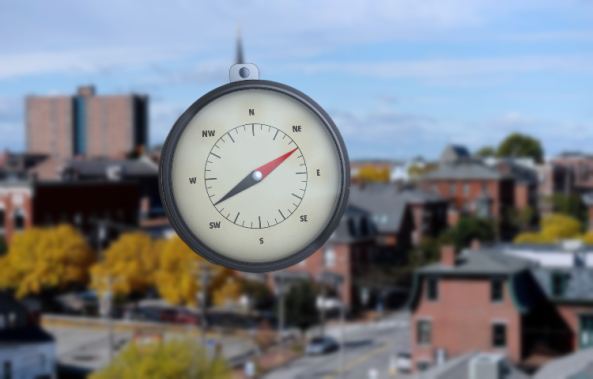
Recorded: 60°
